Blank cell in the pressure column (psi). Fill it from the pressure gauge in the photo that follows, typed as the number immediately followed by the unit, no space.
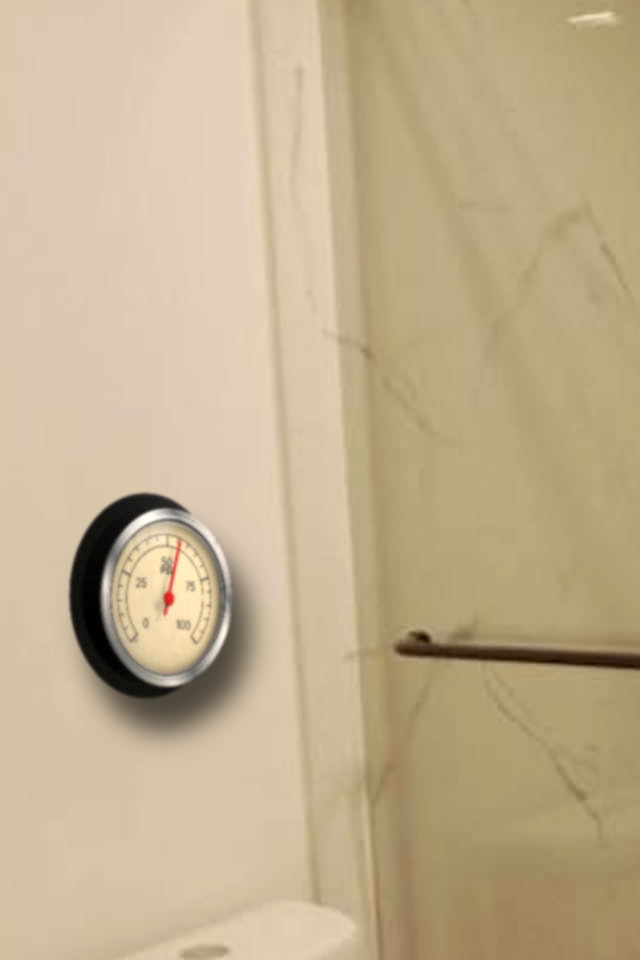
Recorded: 55psi
